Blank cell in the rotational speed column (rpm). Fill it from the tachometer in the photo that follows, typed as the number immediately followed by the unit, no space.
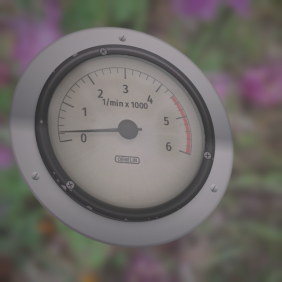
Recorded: 200rpm
